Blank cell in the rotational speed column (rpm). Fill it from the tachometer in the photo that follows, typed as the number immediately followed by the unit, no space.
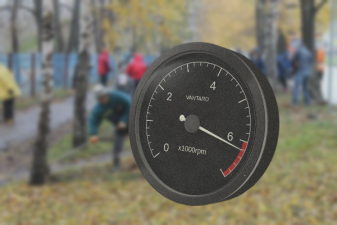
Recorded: 6200rpm
